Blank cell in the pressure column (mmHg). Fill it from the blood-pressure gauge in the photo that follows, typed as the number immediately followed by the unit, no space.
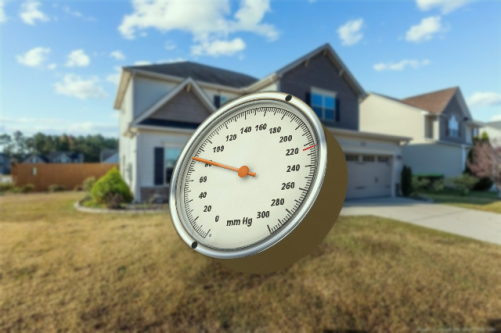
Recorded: 80mmHg
